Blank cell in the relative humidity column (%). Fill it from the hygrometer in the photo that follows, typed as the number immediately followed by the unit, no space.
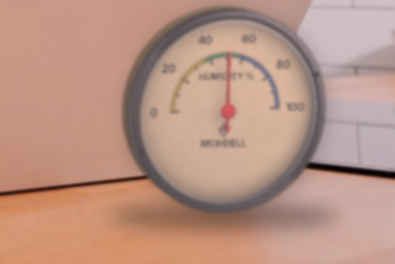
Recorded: 50%
